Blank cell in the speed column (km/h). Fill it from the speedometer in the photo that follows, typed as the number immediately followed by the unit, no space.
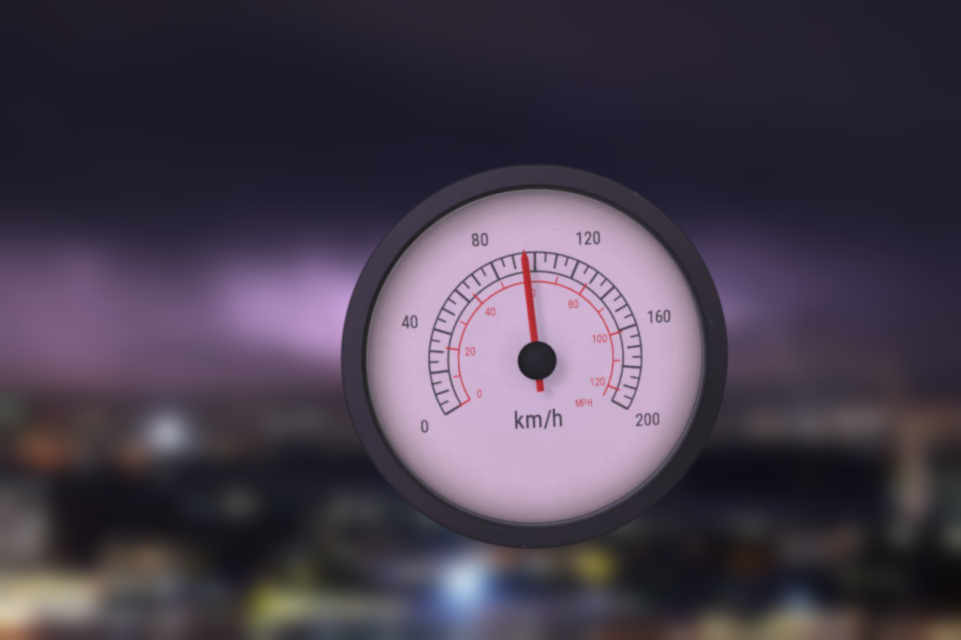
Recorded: 95km/h
